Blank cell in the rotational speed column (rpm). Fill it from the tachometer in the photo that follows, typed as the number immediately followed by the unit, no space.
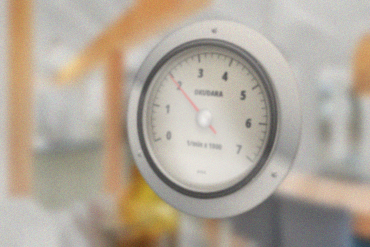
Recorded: 2000rpm
